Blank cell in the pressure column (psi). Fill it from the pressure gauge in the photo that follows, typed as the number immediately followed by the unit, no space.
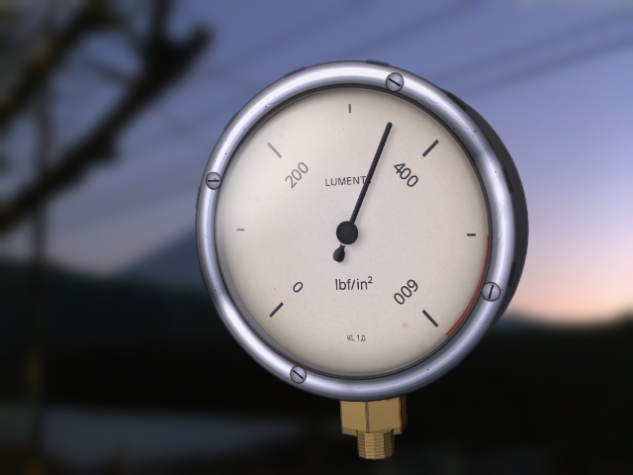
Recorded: 350psi
